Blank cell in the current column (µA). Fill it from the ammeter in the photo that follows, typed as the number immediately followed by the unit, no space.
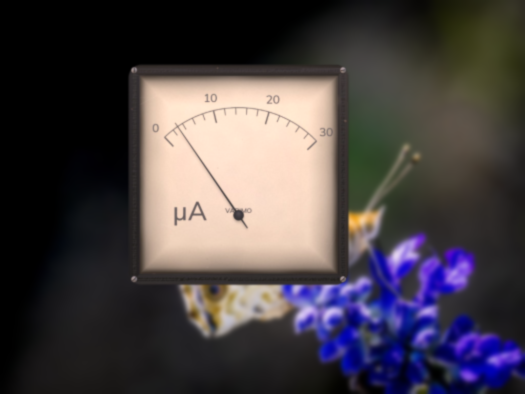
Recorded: 3µA
